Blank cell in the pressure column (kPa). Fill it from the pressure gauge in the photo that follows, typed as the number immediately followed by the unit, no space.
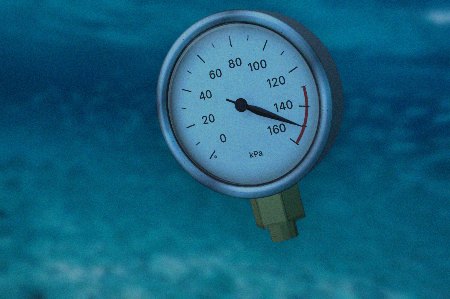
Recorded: 150kPa
